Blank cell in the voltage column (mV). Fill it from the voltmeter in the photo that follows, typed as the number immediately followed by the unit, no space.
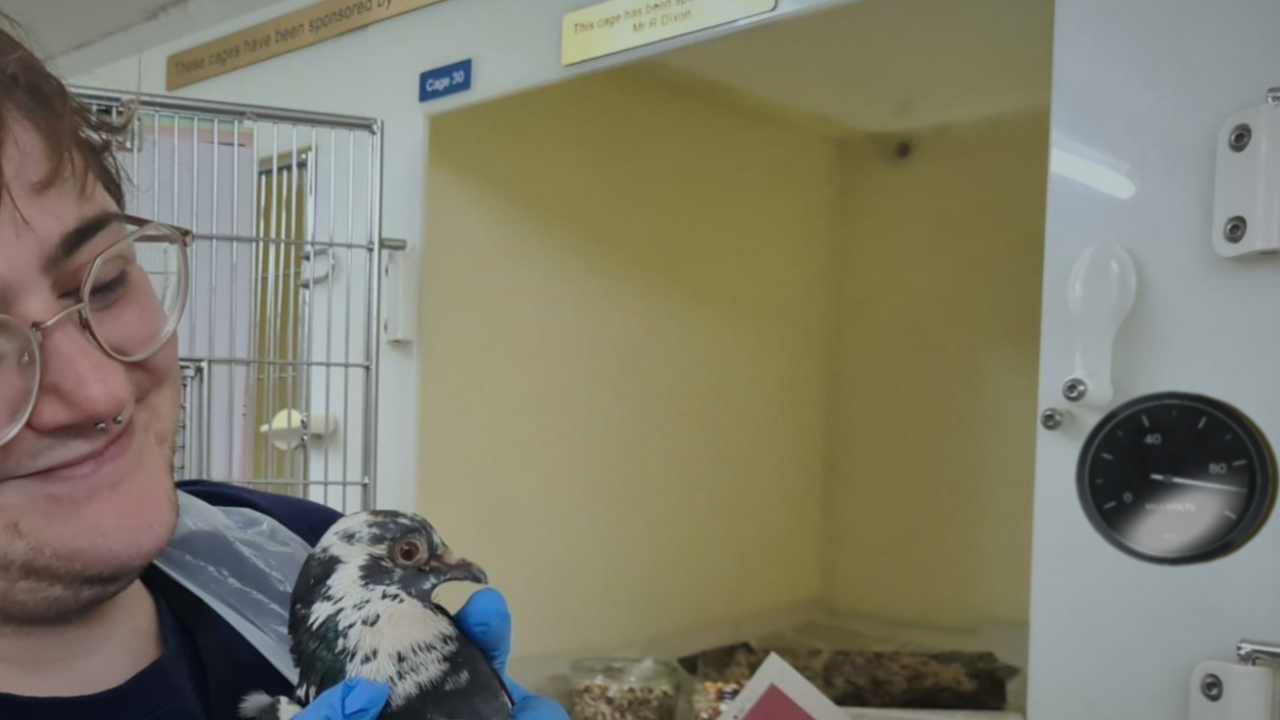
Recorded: 90mV
